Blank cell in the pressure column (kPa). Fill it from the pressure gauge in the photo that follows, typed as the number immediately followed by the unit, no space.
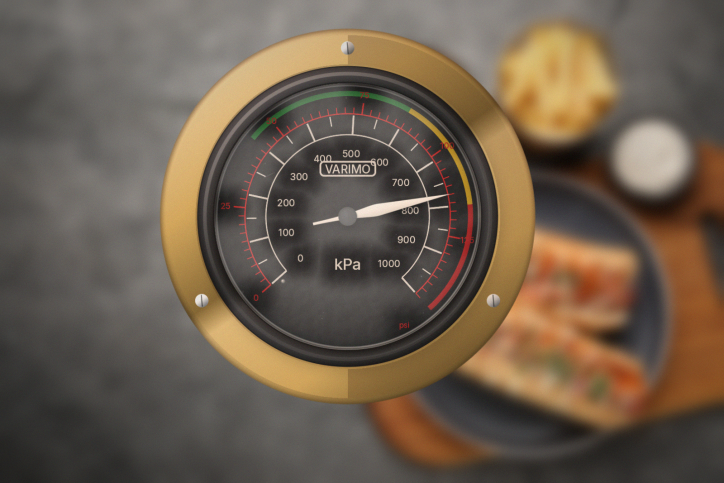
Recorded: 775kPa
